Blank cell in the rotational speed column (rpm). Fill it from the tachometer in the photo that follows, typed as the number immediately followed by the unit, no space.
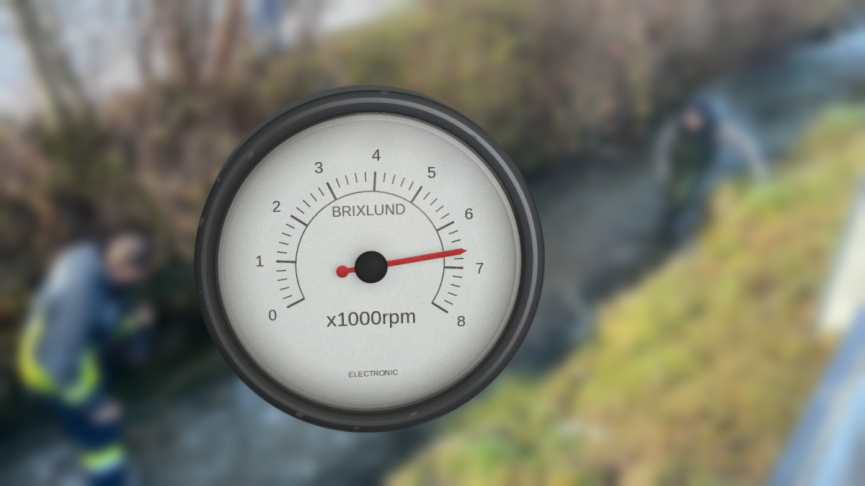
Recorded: 6600rpm
